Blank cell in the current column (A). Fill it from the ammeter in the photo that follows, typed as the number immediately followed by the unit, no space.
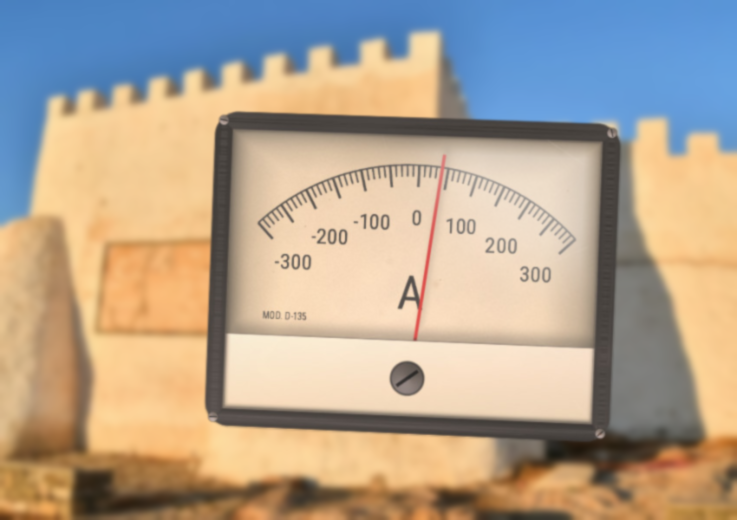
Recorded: 40A
